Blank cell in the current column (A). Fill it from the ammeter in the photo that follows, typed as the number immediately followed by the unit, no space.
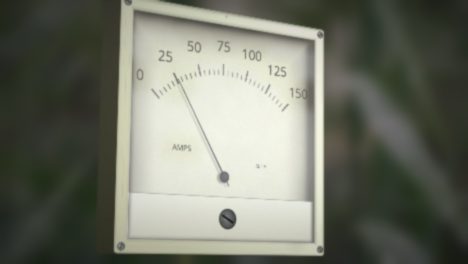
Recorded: 25A
